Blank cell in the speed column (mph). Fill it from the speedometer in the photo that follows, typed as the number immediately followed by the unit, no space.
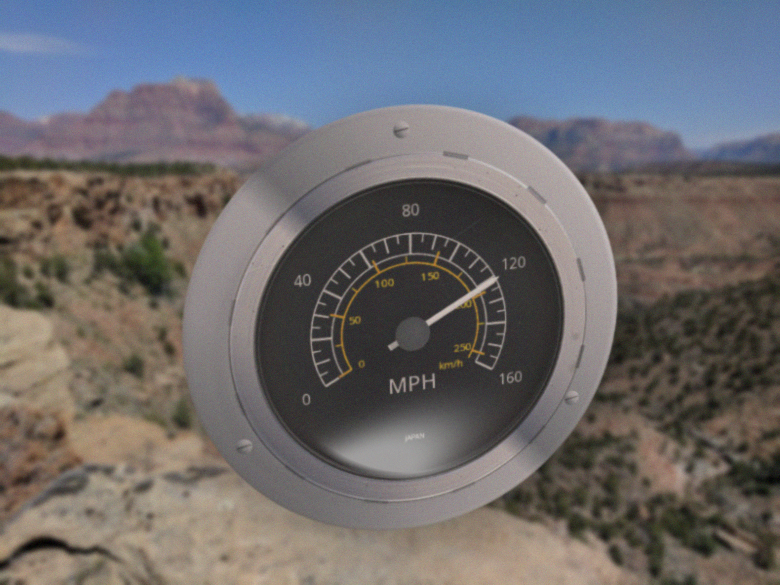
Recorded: 120mph
